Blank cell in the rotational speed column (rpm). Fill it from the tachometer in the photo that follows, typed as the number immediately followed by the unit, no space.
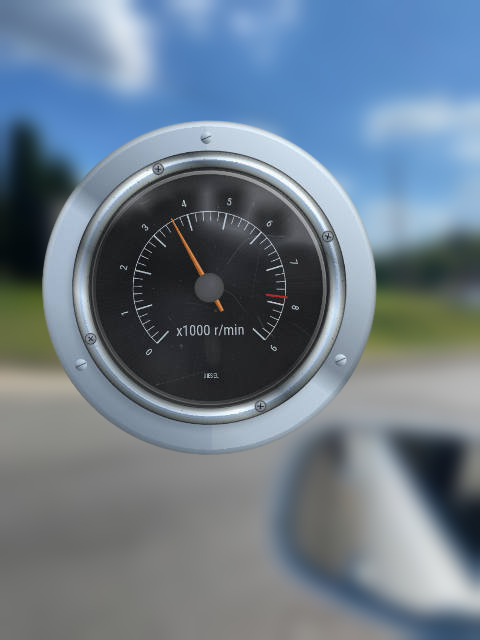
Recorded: 3600rpm
